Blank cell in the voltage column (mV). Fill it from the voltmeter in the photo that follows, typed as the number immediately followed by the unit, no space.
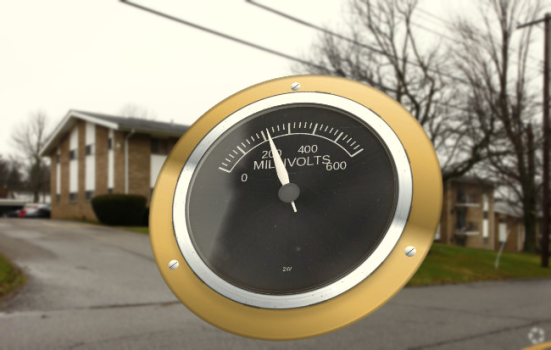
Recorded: 220mV
